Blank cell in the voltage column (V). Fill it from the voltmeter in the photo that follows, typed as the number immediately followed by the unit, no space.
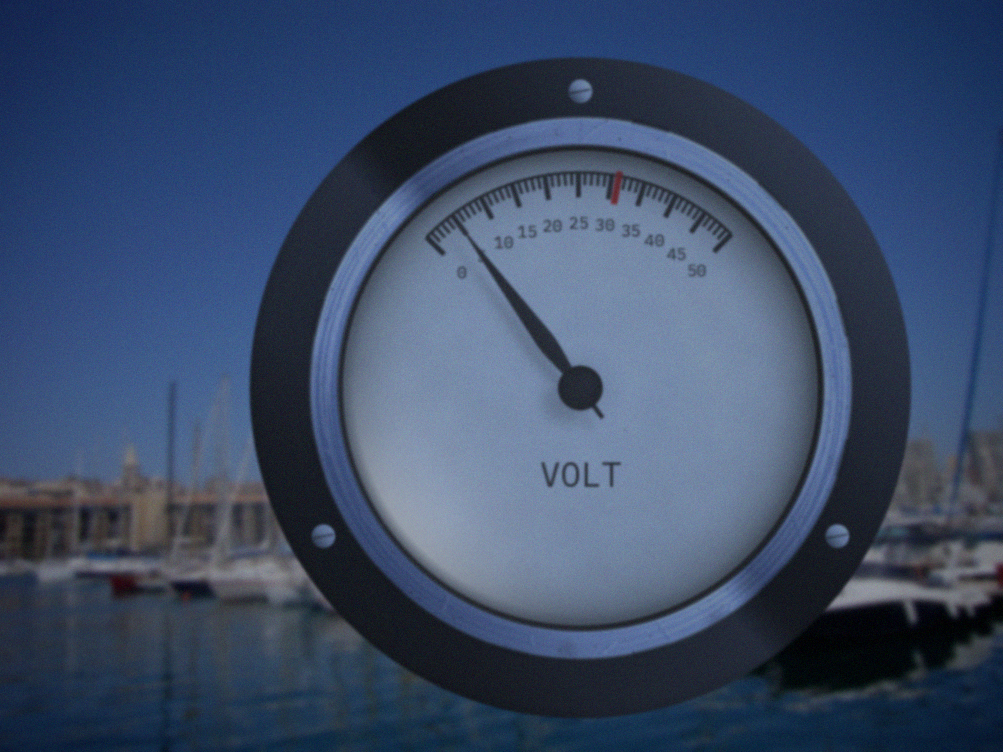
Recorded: 5V
